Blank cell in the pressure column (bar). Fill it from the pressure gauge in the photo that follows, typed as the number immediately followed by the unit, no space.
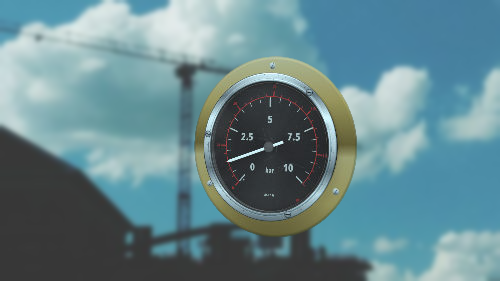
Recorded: 1bar
